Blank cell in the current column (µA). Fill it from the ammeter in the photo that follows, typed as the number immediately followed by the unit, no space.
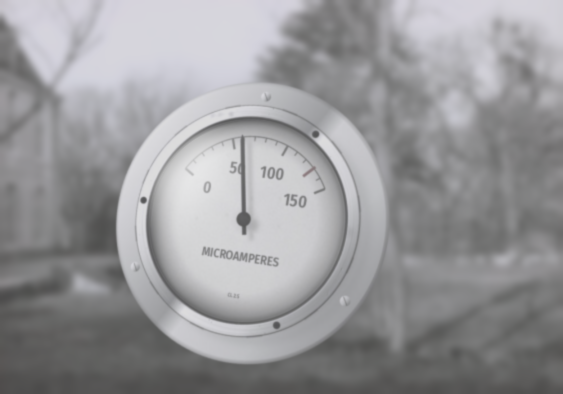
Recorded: 60µA
